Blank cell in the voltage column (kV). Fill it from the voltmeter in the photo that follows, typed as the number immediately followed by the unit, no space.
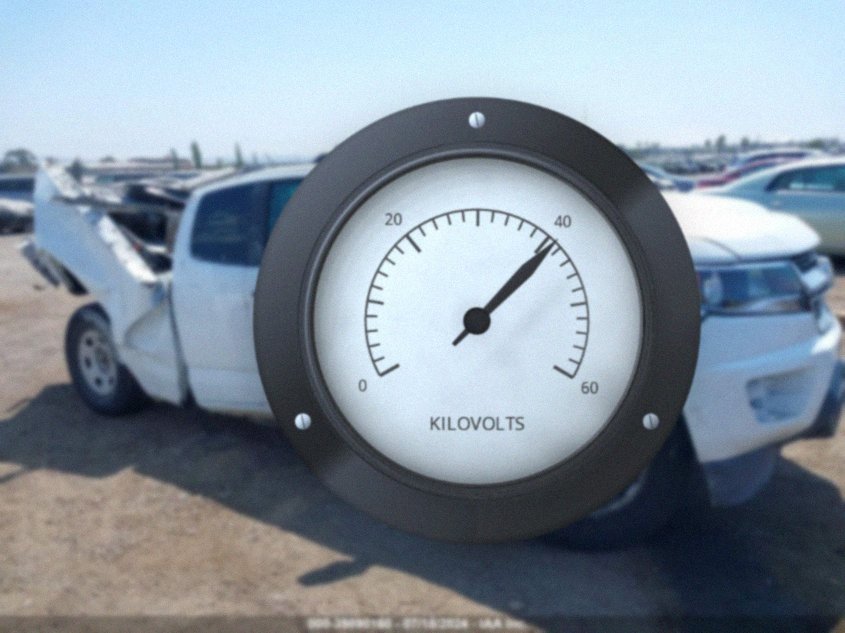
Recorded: 41kV
